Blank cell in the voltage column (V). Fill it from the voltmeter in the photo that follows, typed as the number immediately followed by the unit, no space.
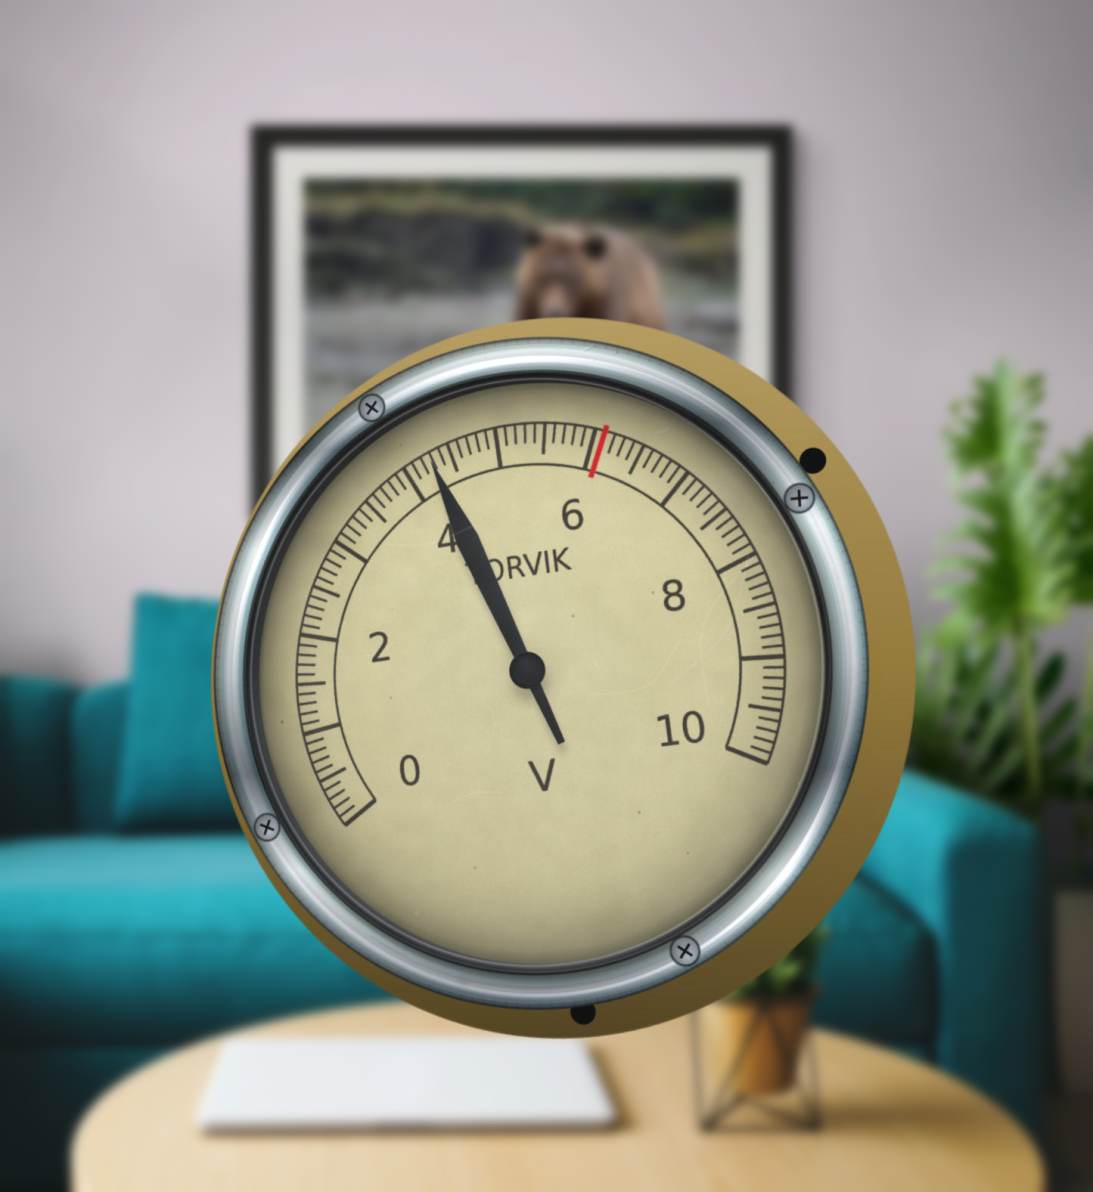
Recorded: 4.3V
